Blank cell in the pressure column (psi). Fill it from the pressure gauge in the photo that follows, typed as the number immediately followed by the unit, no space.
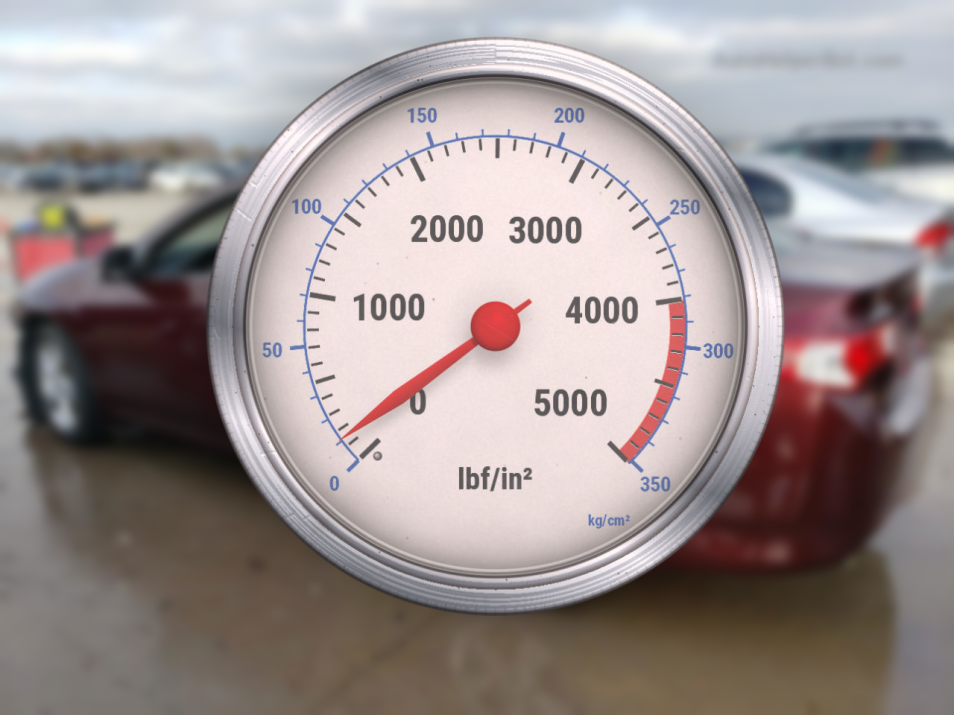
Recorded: 150psi
